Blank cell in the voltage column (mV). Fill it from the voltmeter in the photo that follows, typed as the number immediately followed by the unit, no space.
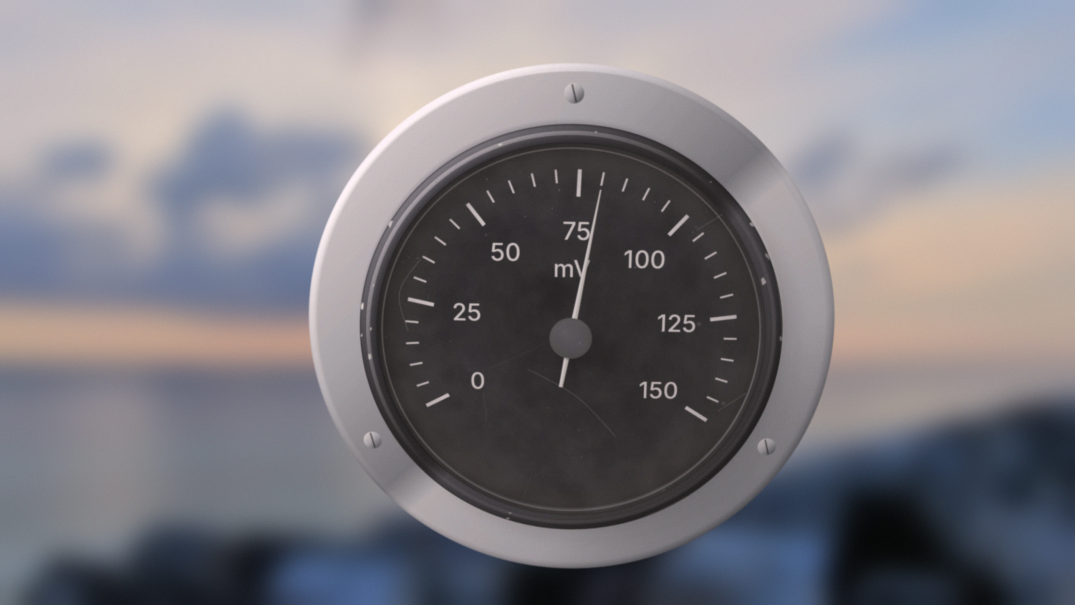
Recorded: 80mV
